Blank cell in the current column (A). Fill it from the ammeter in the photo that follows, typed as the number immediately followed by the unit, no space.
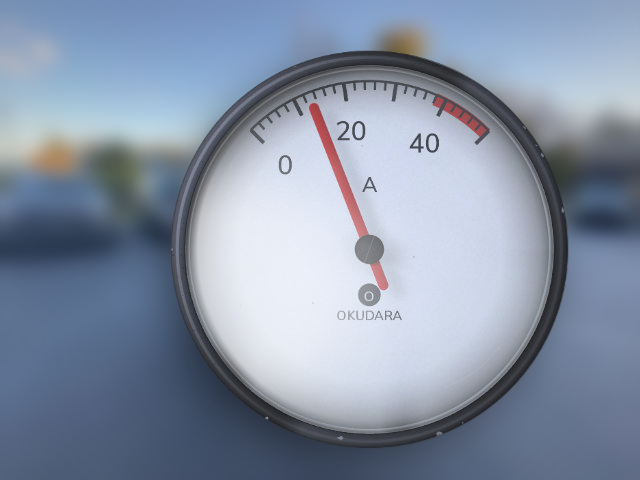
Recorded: 13A
